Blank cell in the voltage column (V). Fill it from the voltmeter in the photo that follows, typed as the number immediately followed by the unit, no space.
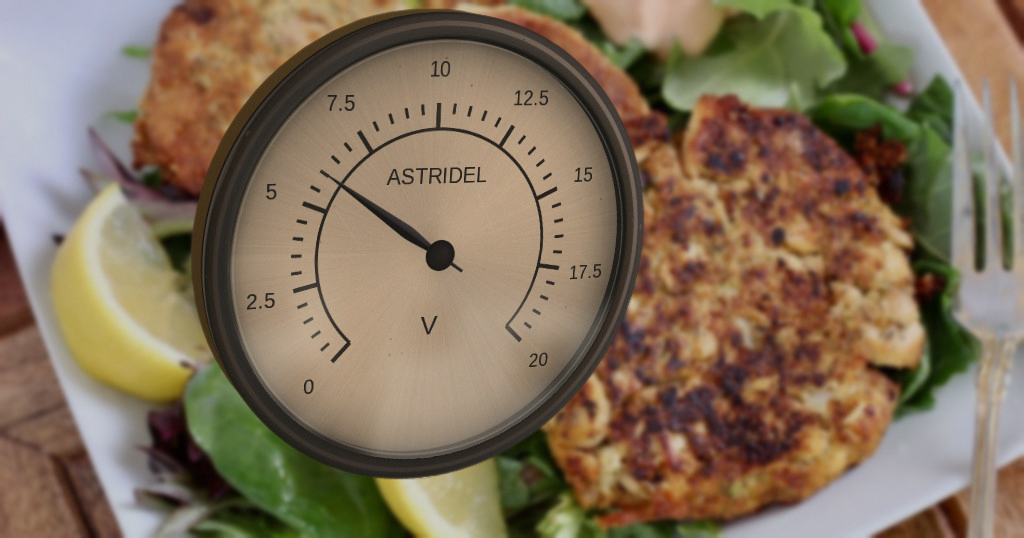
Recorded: 6V
